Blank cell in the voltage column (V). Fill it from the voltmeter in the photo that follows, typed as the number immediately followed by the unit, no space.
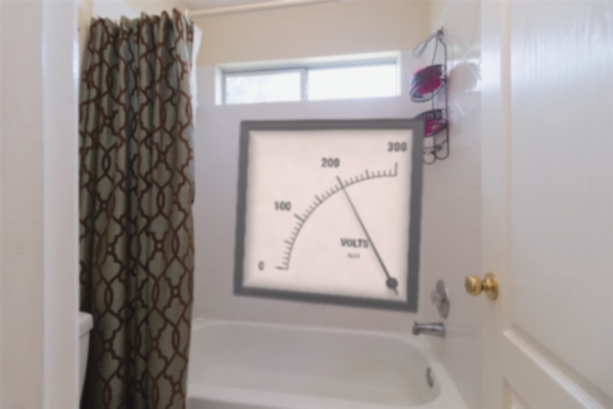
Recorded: 200V
